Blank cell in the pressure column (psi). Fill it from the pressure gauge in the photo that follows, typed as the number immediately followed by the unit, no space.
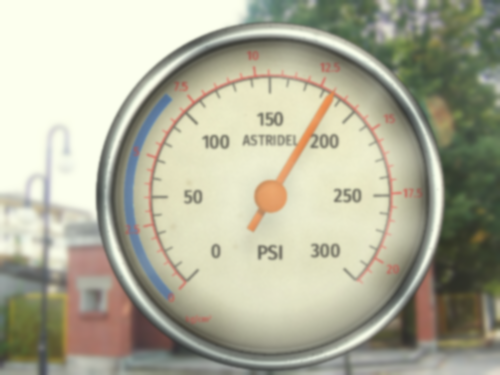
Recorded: 185psi
